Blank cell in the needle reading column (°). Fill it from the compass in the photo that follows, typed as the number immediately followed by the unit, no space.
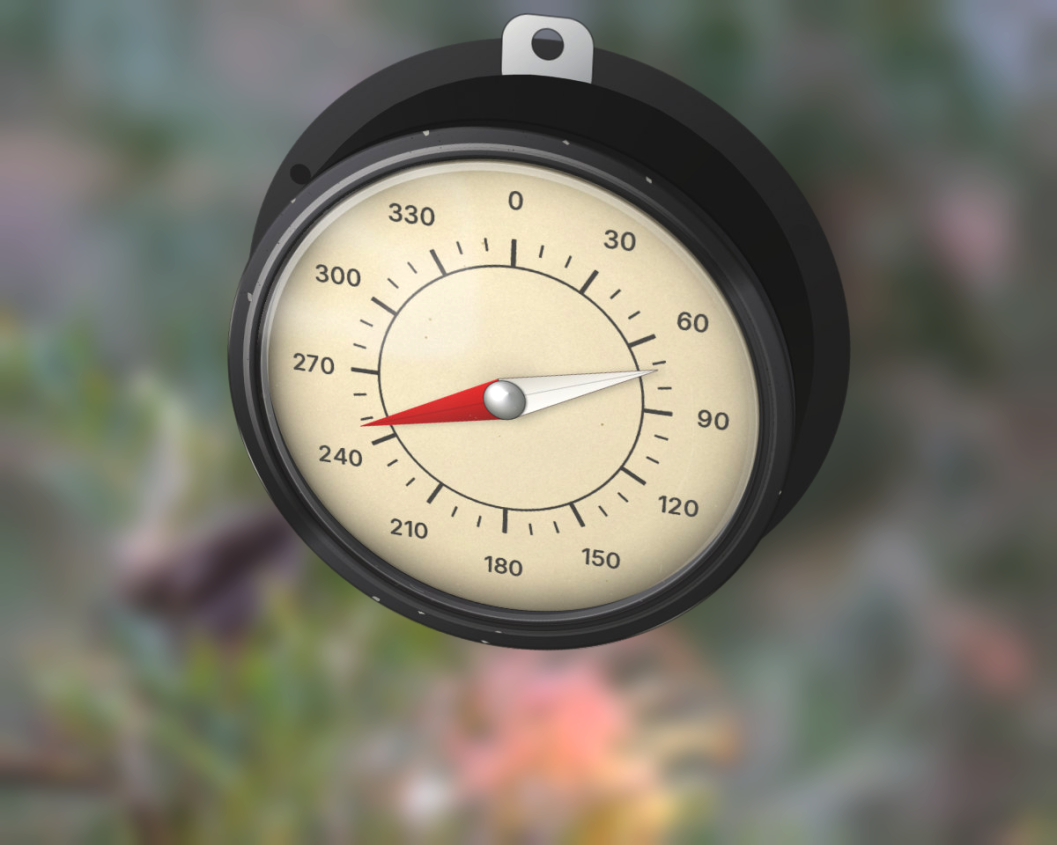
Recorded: 250°
